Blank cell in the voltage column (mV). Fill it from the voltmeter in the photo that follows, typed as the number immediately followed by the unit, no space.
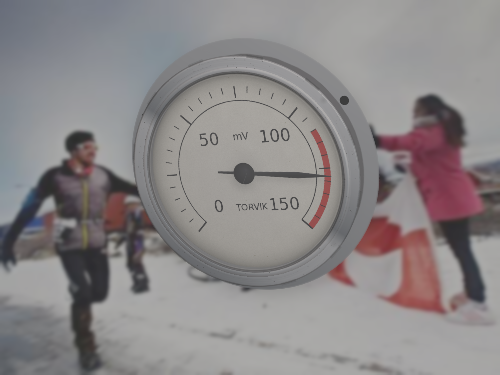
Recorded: 127.5mV
